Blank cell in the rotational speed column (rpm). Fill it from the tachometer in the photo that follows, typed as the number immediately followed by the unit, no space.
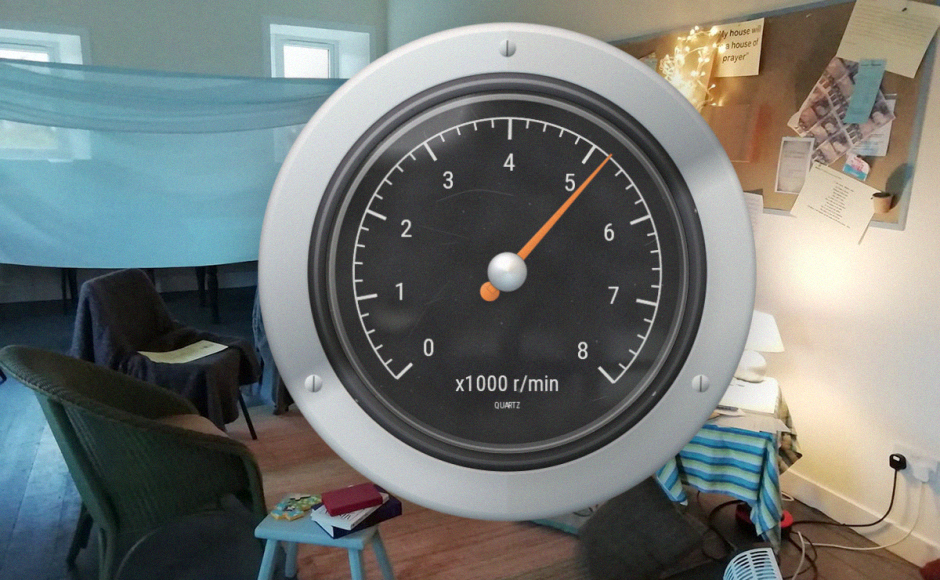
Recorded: 5200rpm
